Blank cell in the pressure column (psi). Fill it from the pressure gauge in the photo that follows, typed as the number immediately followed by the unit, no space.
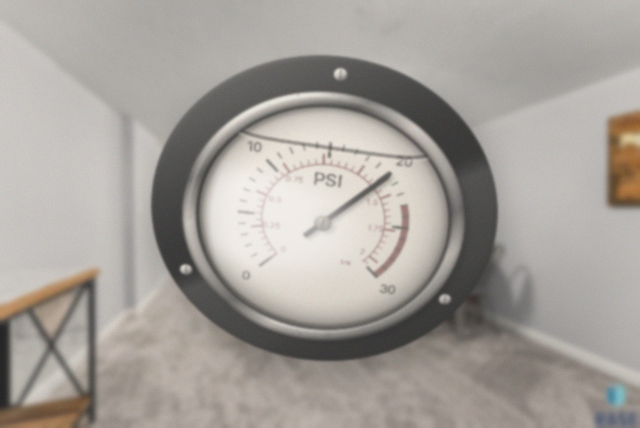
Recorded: 20psi
